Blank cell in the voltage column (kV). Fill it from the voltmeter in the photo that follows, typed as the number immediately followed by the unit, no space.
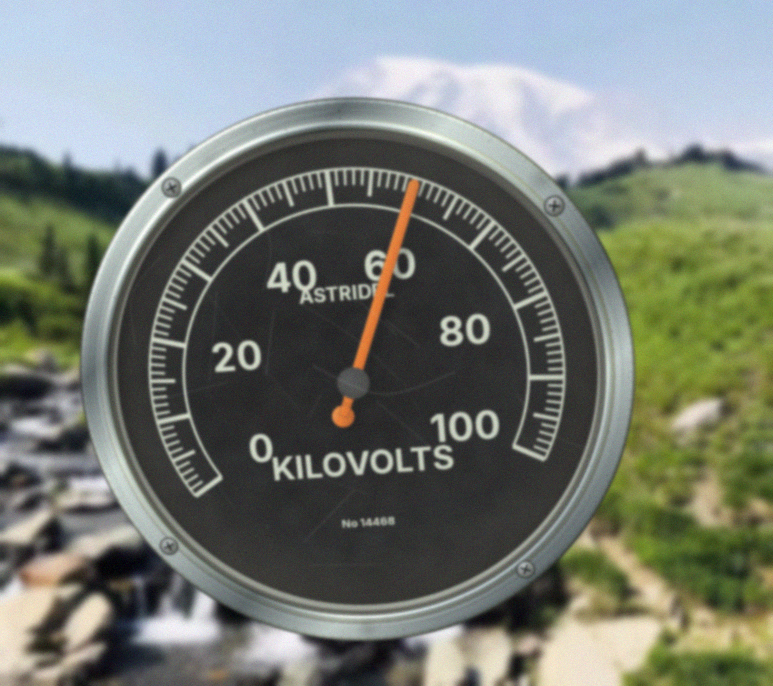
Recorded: 60kV
